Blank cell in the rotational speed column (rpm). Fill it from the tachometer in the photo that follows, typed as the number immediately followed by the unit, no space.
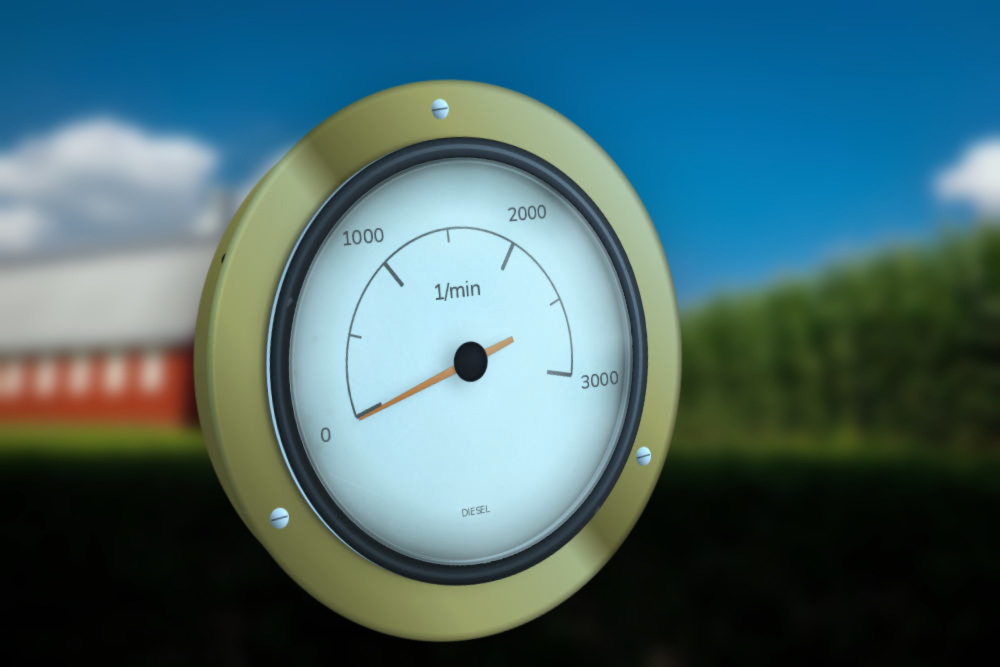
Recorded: 0rpm
